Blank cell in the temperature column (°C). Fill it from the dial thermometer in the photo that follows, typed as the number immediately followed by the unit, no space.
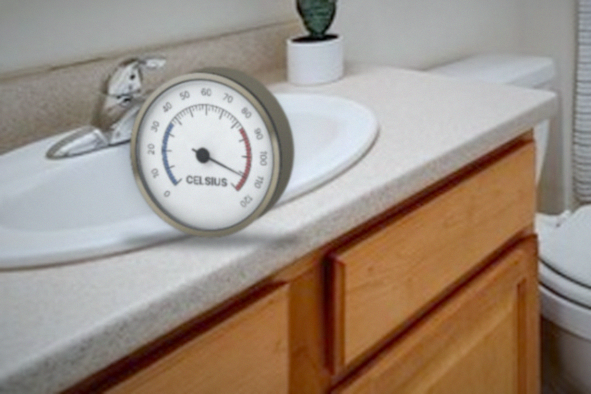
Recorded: 110°C
